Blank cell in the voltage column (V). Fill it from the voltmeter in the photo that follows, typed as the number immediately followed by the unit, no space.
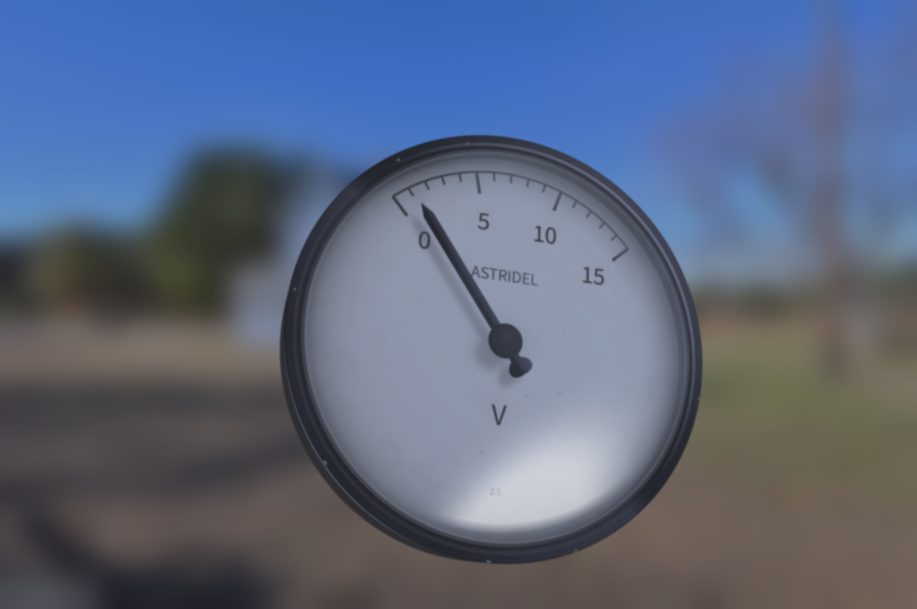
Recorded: 1V
